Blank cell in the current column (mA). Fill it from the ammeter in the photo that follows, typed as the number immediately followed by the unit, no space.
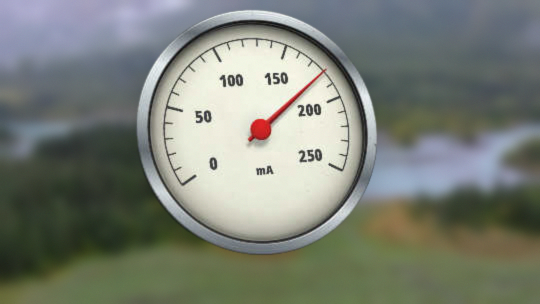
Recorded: 180mA
